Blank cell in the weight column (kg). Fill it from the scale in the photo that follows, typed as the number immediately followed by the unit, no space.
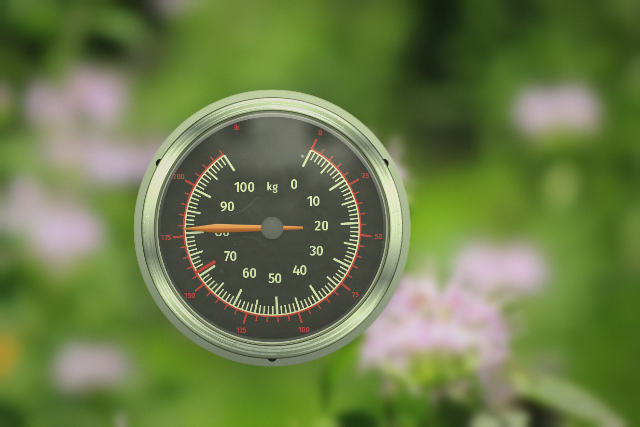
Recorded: 81kg
